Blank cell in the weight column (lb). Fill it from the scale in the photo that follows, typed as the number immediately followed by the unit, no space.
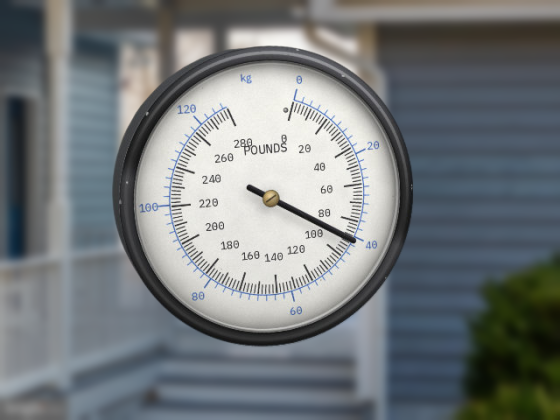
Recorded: 90lb
